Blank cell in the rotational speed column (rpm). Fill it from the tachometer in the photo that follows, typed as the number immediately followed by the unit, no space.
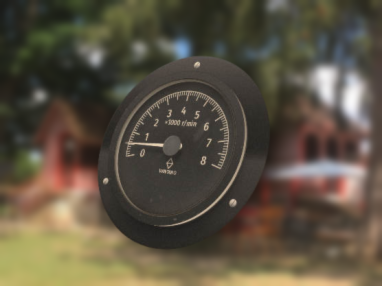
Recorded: 500rpm
